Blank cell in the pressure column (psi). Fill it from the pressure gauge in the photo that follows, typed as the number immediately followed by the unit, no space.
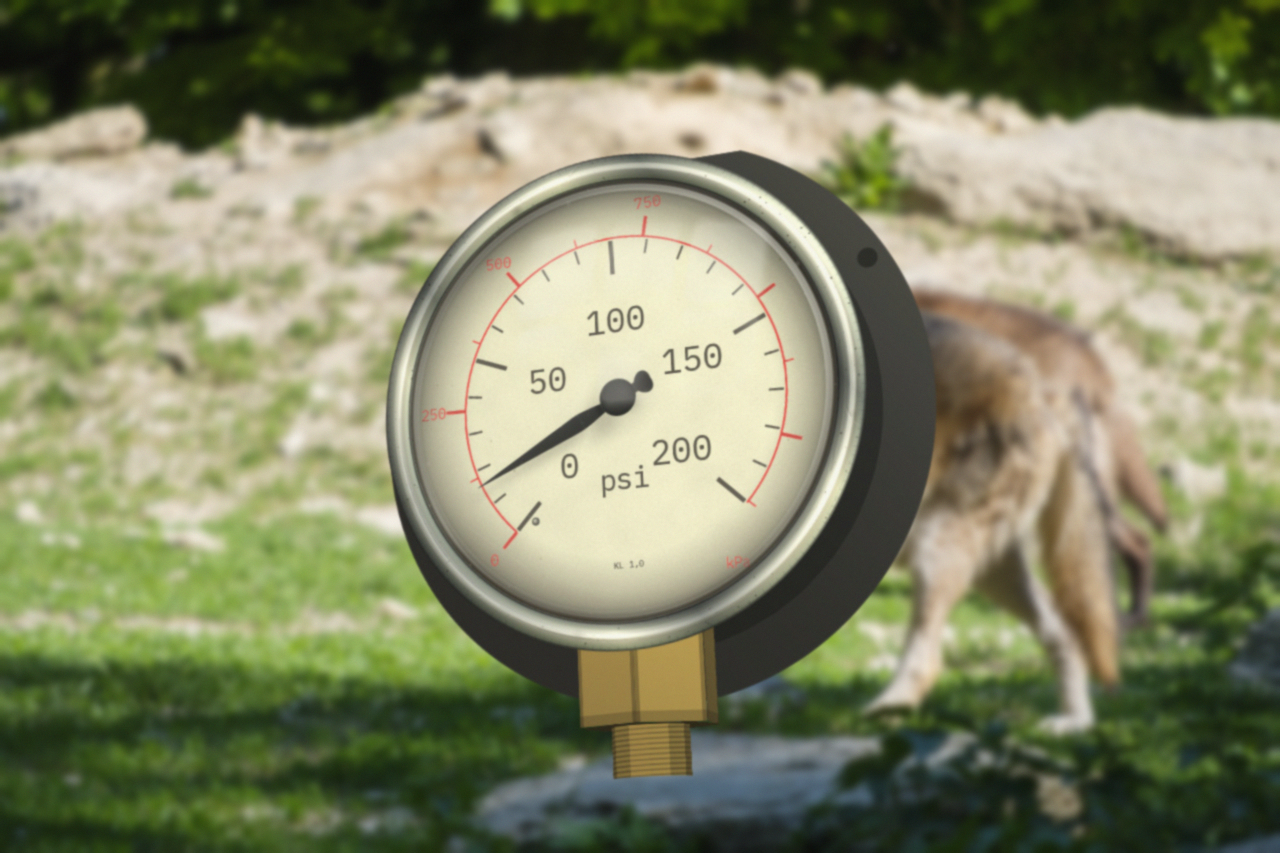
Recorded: 15psi
